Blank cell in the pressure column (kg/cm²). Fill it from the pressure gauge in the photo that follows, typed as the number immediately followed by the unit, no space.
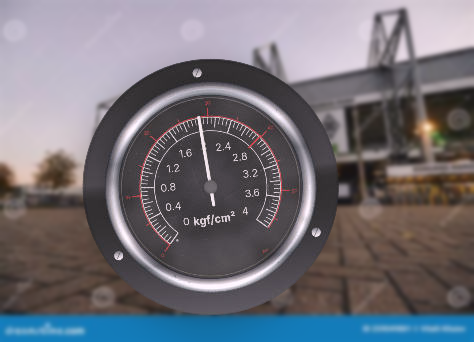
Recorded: 2kg/cm²
